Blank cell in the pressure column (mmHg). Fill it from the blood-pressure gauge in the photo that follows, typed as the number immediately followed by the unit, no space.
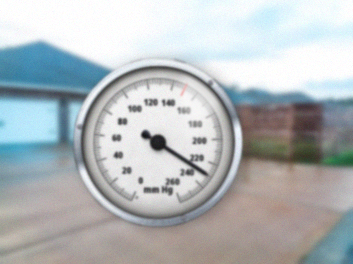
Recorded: 230mmHg
